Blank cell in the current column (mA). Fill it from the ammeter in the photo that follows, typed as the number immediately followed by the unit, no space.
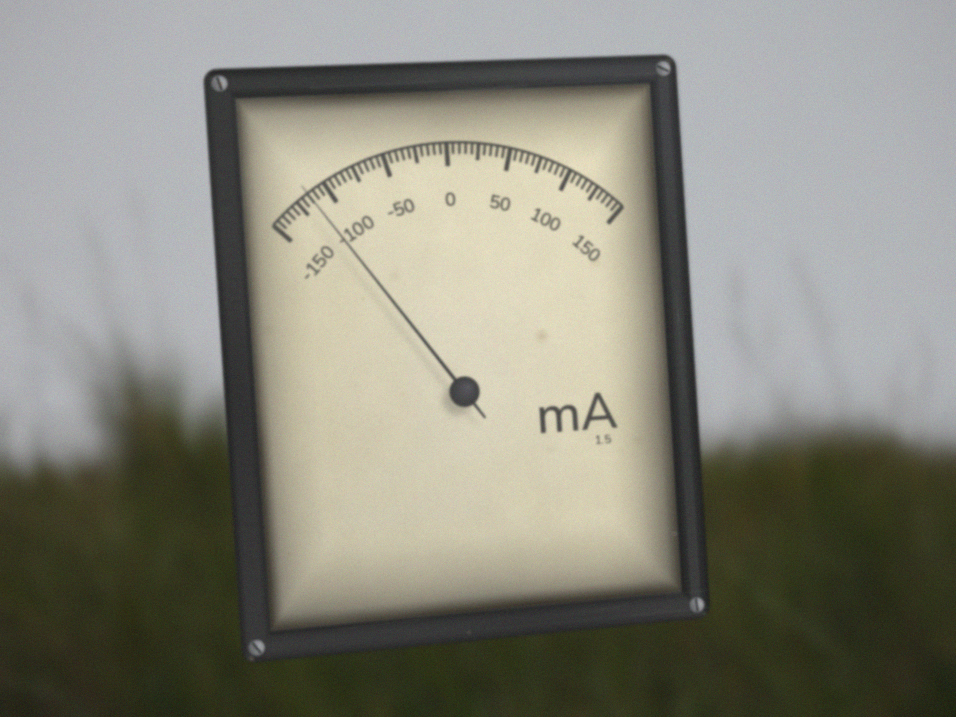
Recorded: -115mA
